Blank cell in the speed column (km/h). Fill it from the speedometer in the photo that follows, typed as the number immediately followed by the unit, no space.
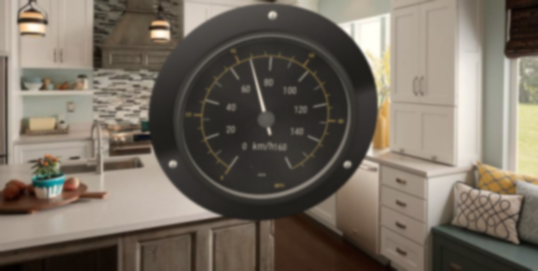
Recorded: 70km/h
